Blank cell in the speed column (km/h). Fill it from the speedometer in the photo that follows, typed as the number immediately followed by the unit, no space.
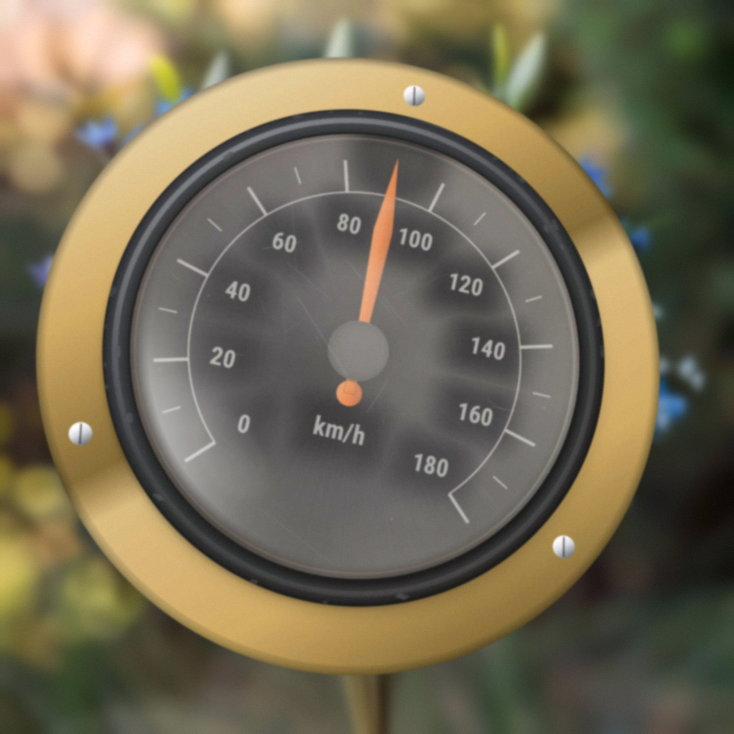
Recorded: 90km/h
